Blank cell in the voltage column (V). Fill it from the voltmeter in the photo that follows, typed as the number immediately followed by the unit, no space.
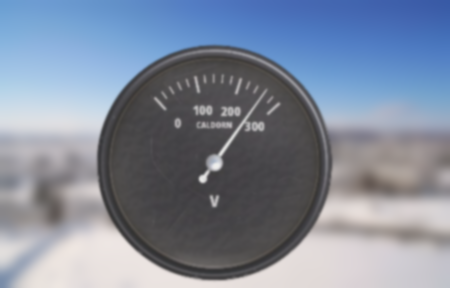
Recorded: 260V
